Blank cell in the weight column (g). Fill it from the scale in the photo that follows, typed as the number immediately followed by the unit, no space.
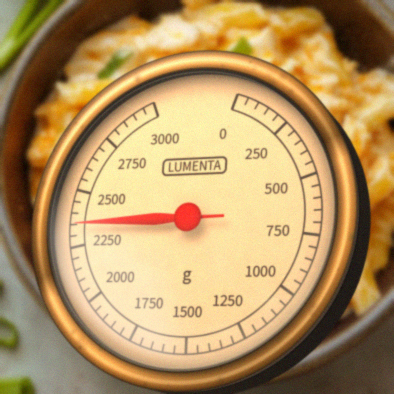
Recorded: 2350g
